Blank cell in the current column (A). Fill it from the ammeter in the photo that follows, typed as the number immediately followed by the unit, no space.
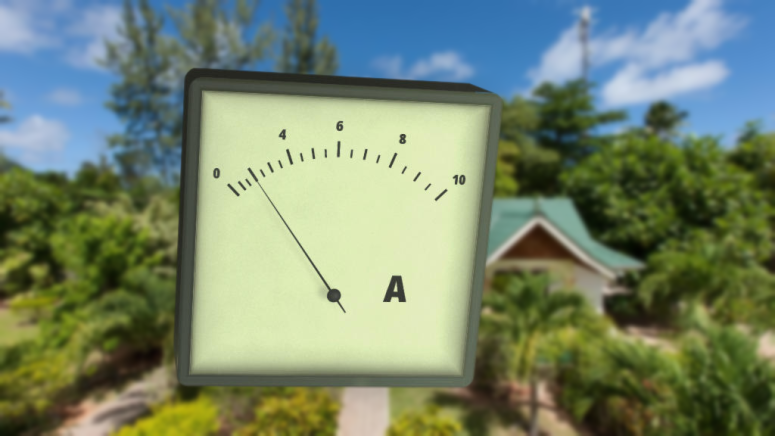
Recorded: 2A
